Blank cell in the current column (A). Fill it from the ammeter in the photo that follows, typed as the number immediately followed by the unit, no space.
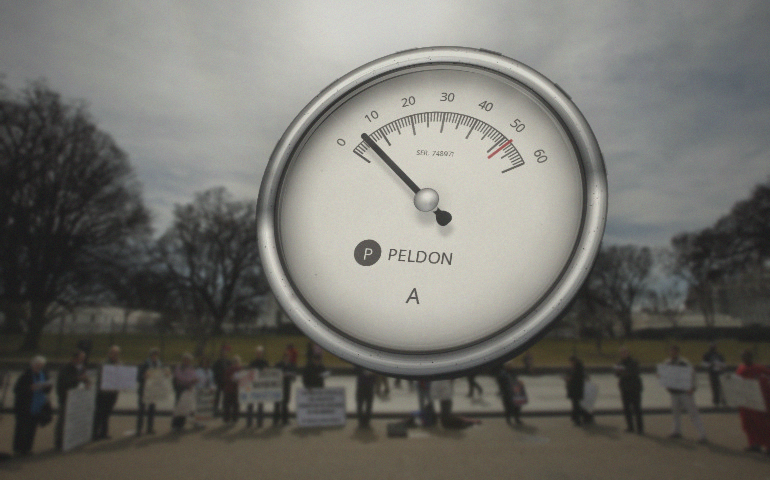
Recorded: 5A
